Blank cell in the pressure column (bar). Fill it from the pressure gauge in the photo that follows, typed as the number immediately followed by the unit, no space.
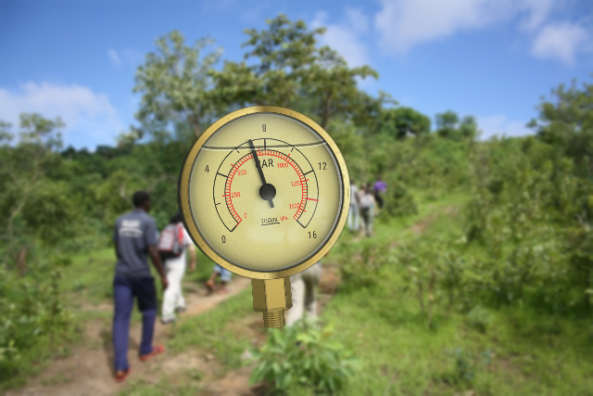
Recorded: 7bar
